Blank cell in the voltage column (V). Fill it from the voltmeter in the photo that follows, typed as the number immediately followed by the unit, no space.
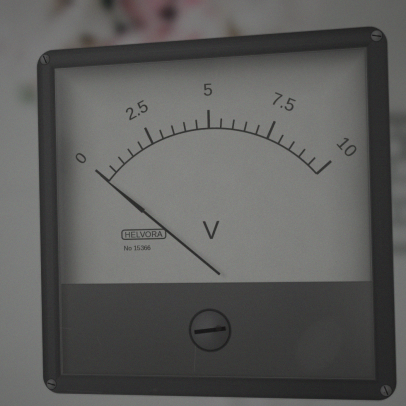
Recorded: 0V
